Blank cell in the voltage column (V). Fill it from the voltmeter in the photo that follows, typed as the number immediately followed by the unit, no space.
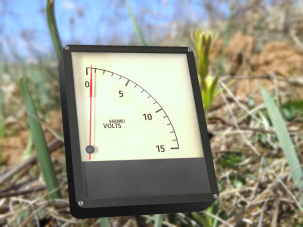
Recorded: 0.5V
